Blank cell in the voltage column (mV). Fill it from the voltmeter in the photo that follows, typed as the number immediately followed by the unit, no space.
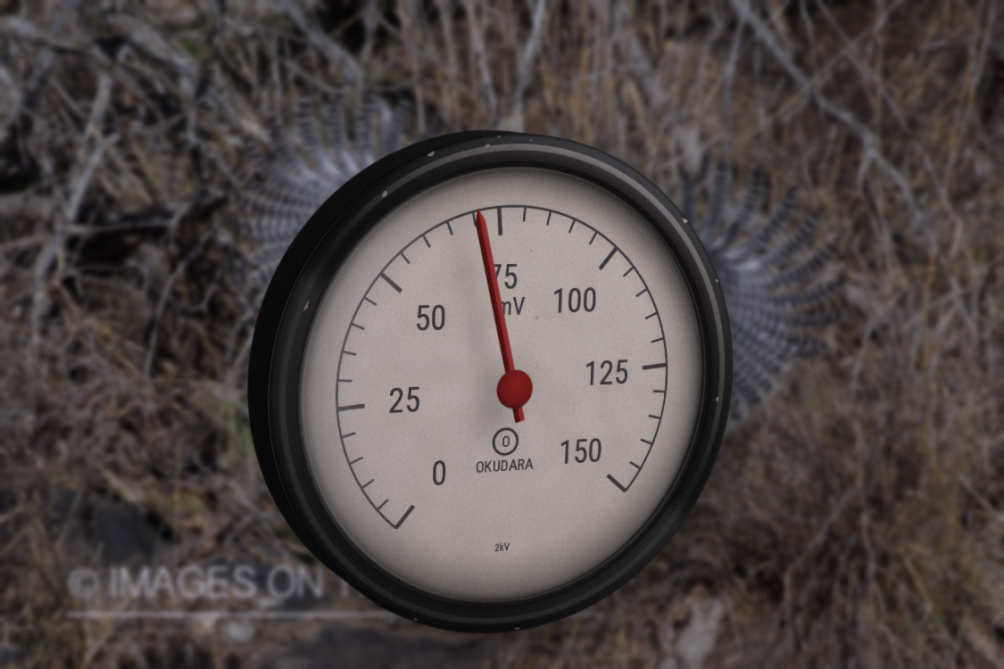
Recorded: 70mV
